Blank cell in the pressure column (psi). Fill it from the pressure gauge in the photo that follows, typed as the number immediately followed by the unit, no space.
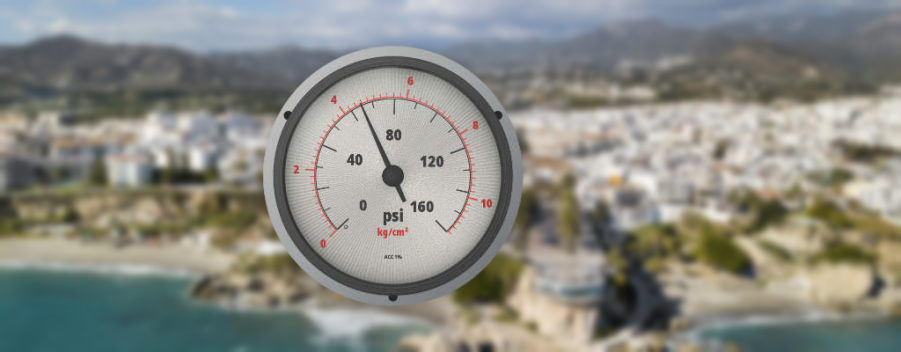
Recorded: 65psi
